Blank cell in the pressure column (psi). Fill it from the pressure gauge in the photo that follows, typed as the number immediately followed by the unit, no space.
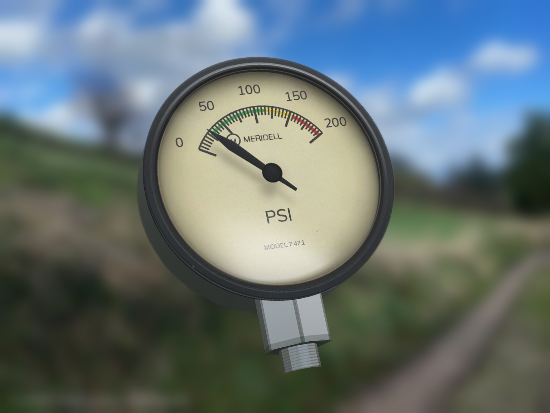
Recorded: 25psi
